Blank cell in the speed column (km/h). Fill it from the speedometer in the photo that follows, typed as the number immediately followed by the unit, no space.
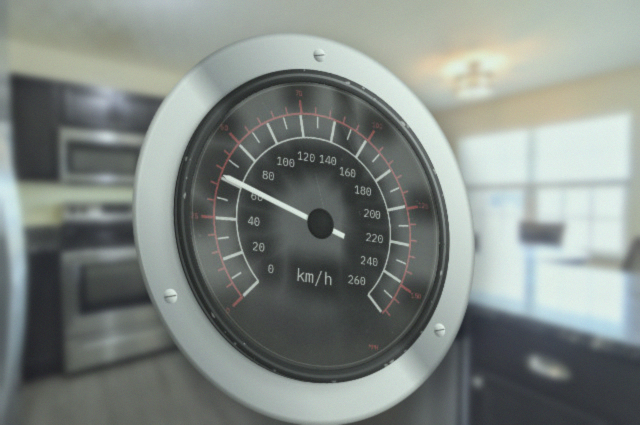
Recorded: 60km/h
